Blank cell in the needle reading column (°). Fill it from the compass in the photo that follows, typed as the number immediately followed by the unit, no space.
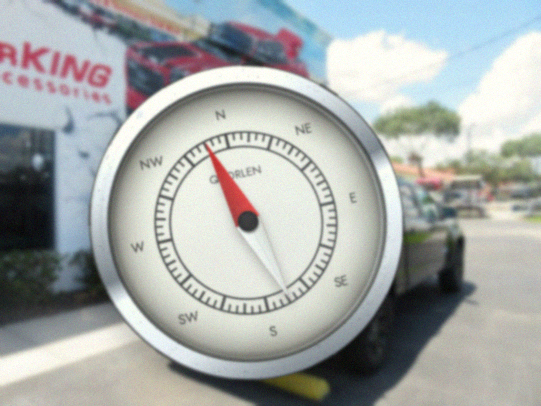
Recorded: 345°
